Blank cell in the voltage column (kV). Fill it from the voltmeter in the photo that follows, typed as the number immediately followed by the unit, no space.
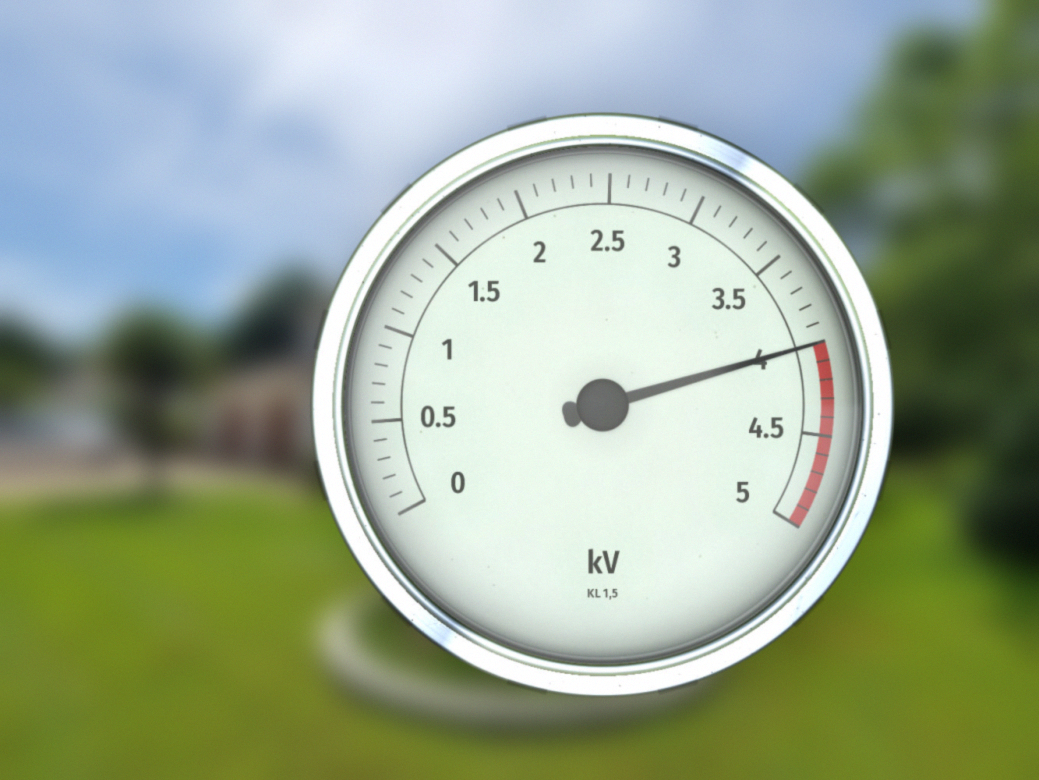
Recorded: 4kV
